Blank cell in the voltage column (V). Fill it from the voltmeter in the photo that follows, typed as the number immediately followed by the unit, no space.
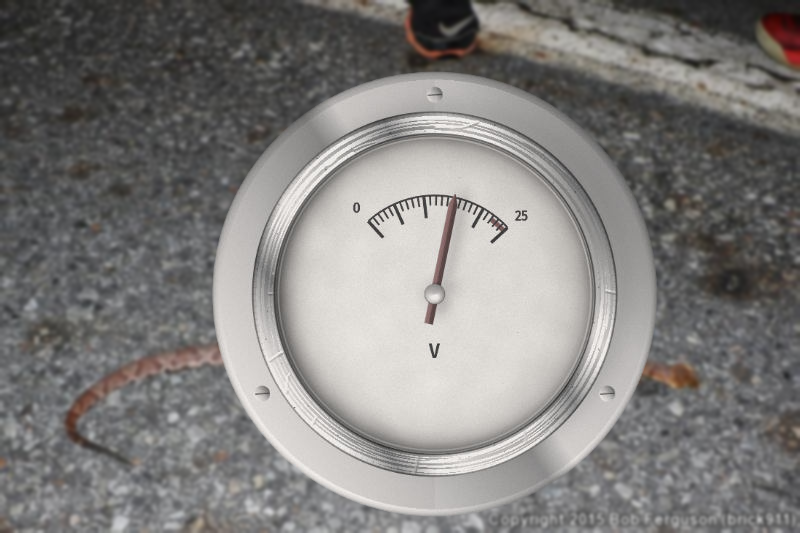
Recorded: 15V
